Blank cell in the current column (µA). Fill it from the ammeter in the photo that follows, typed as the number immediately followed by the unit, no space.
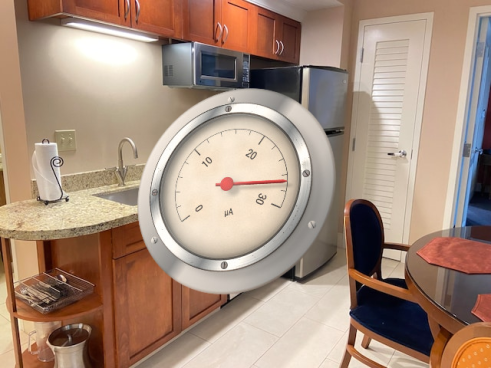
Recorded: 27µA
